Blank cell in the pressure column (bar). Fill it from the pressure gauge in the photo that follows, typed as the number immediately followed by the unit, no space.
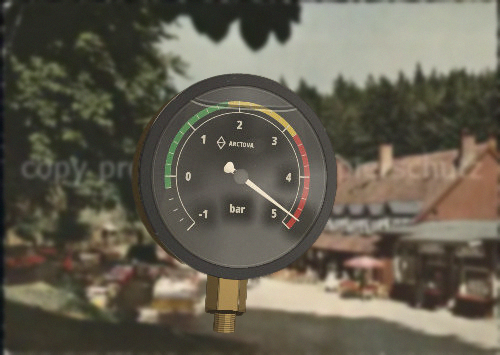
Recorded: 4.8bar
